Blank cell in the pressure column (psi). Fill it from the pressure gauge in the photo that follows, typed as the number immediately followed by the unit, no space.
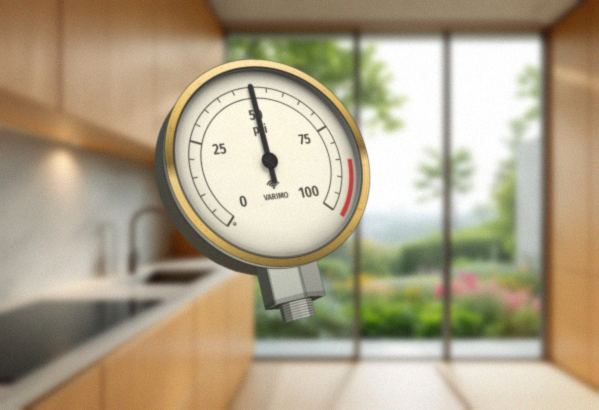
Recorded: 50psi
